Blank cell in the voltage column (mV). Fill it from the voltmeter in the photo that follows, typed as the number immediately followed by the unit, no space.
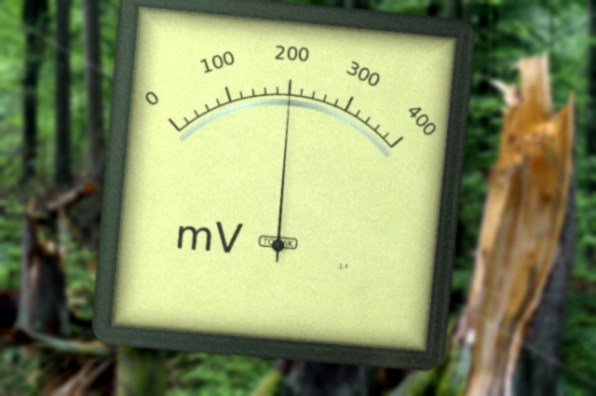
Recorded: 200mV
